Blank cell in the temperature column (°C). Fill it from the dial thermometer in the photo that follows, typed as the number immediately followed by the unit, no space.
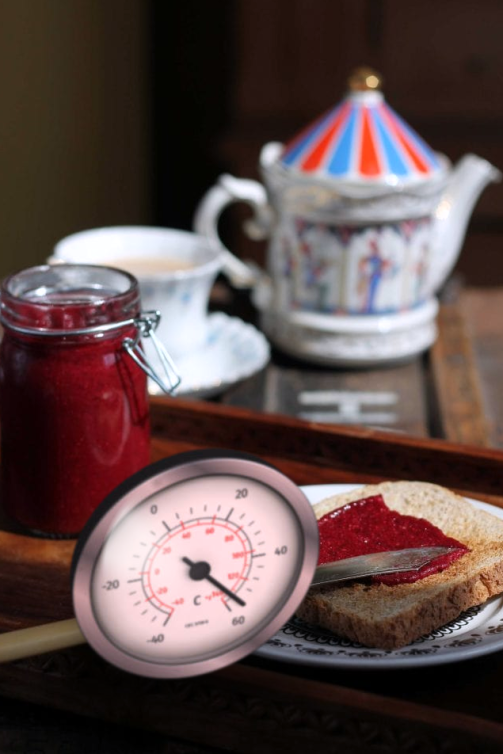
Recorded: 56°C
